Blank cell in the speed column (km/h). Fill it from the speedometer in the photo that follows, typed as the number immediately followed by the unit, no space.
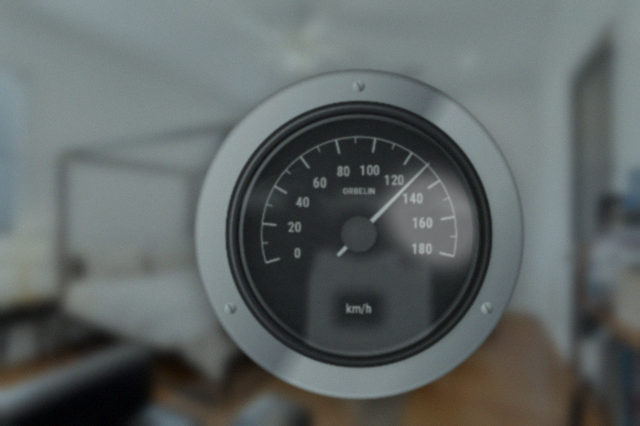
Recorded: 130km/h
